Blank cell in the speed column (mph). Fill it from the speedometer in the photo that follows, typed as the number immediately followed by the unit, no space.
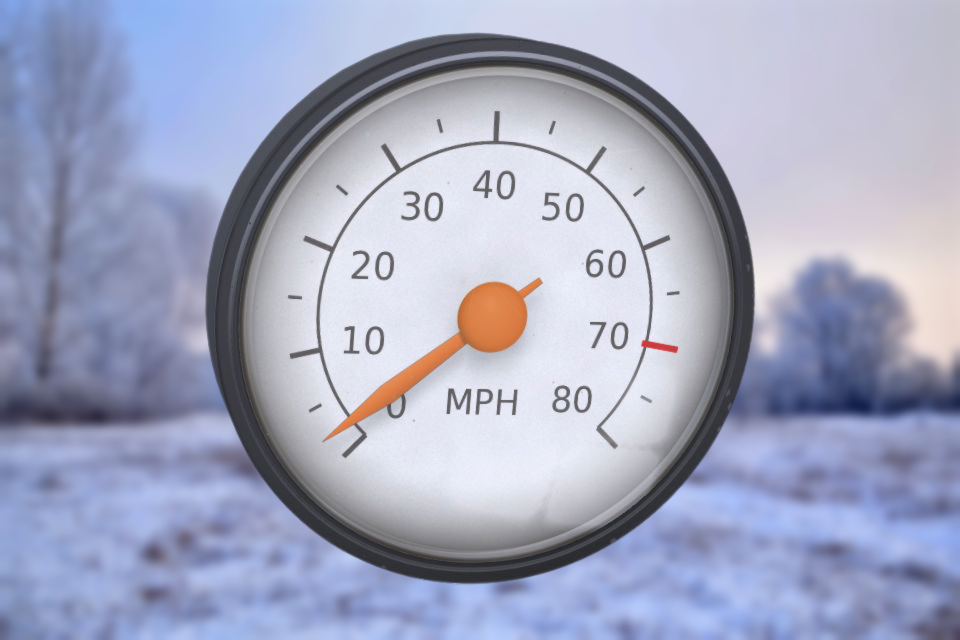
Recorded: 2.5mph
